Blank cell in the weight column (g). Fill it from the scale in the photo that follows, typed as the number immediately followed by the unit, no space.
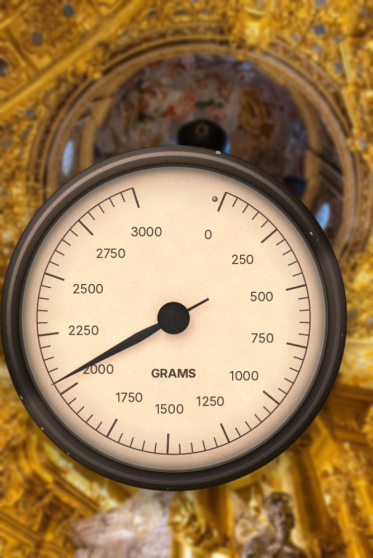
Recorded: 2050g
